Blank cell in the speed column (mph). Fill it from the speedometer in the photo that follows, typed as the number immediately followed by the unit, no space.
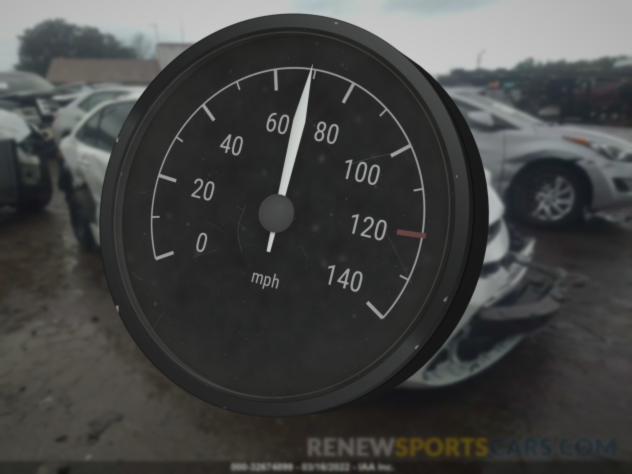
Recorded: 70mph
